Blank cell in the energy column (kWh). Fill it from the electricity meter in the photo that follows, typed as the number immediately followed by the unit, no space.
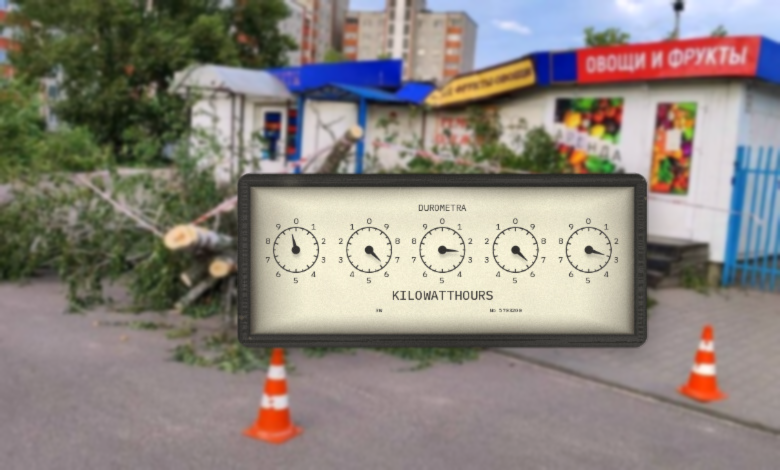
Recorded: 96263kWh
